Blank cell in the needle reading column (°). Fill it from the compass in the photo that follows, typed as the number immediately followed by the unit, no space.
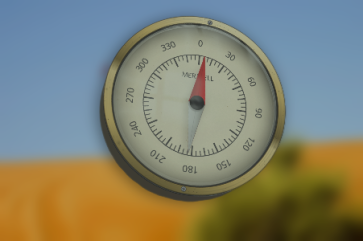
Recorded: 5°
